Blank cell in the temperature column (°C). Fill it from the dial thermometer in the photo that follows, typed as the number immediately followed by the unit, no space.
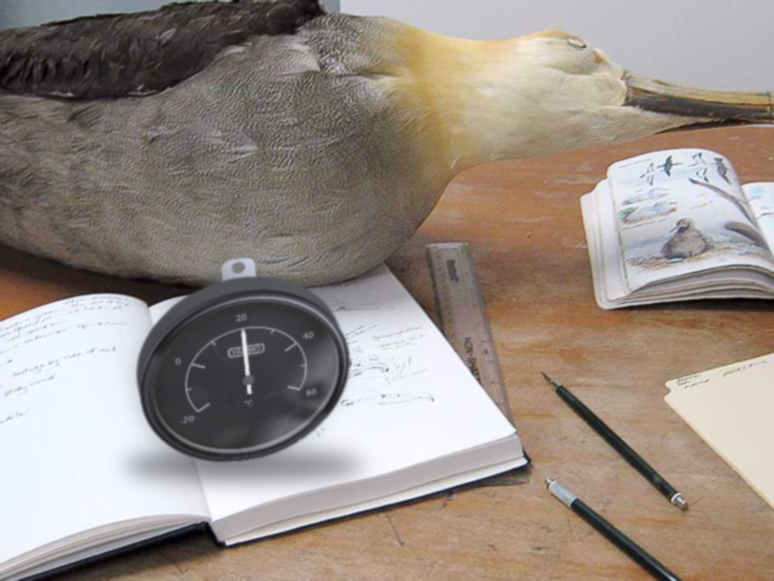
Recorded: 20°C
